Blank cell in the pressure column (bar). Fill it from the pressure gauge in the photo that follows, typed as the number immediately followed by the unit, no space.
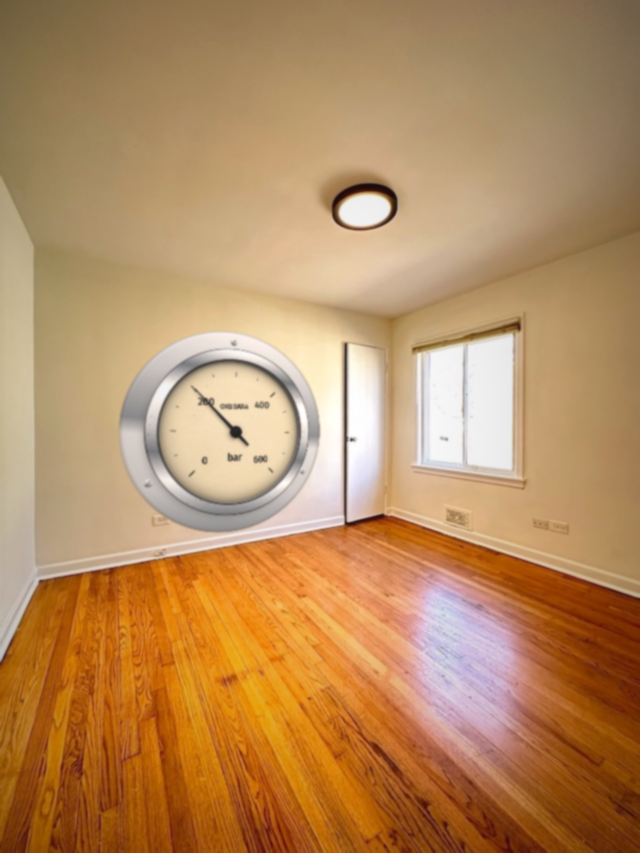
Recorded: 200bar
